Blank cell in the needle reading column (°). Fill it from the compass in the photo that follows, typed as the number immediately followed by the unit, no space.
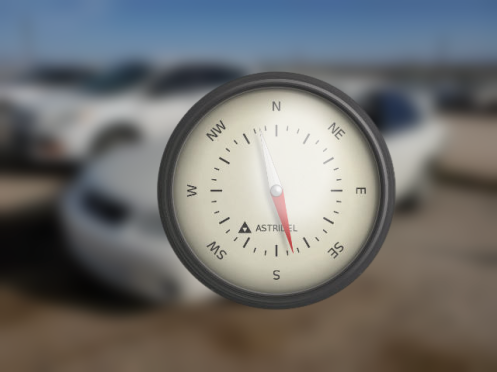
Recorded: 165°
